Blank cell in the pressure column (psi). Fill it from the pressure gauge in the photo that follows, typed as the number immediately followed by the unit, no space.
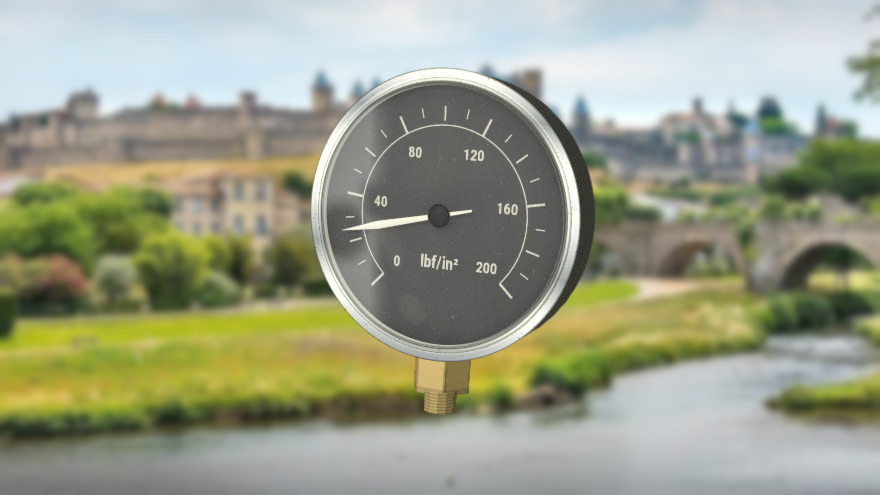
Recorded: 25psi
